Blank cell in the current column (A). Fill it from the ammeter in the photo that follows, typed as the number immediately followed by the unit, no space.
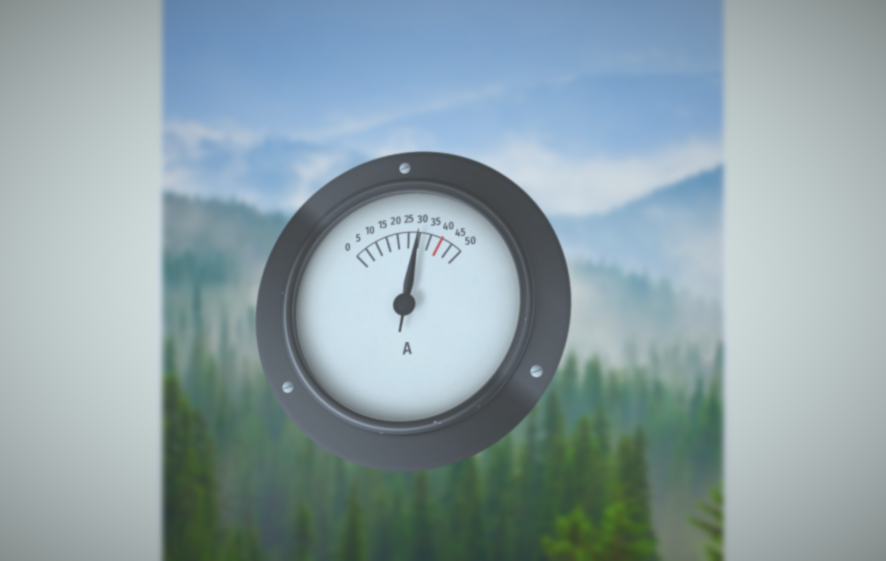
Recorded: 30A
